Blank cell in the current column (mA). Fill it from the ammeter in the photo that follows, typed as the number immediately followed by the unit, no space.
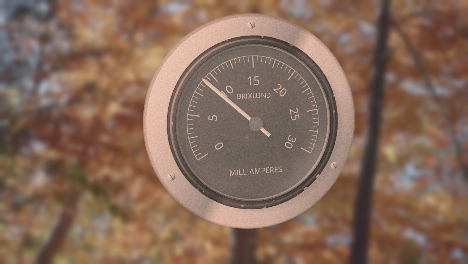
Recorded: 9mA
